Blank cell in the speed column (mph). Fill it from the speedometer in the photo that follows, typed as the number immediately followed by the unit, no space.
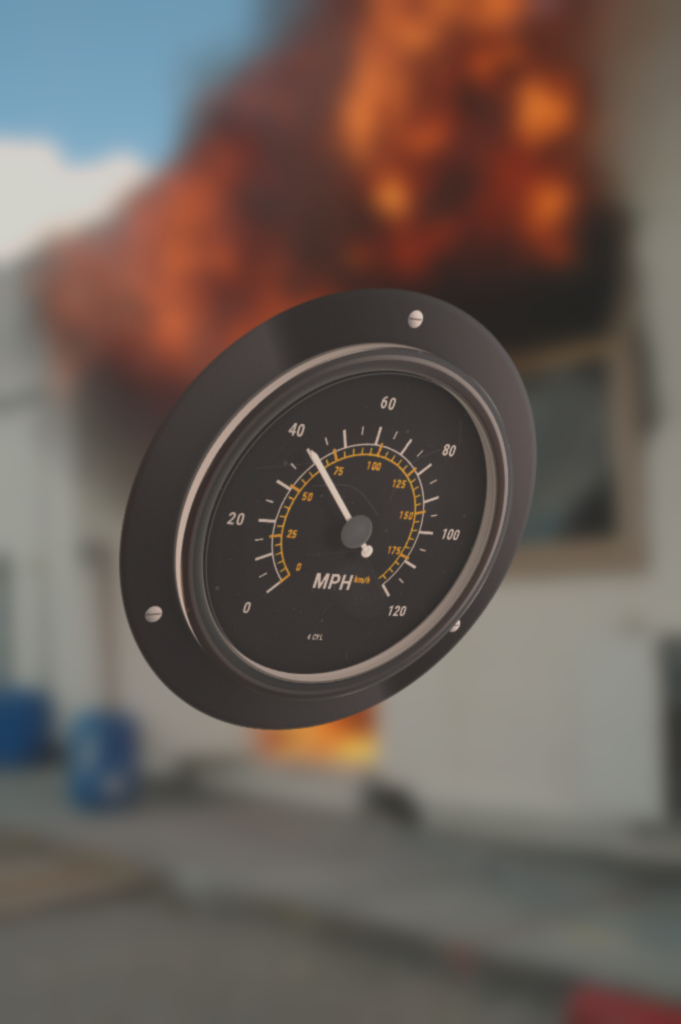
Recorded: 40mph
